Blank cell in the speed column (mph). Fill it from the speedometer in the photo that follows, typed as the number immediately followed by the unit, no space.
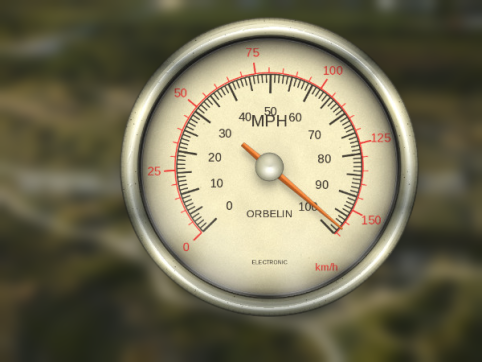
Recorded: 98mph
